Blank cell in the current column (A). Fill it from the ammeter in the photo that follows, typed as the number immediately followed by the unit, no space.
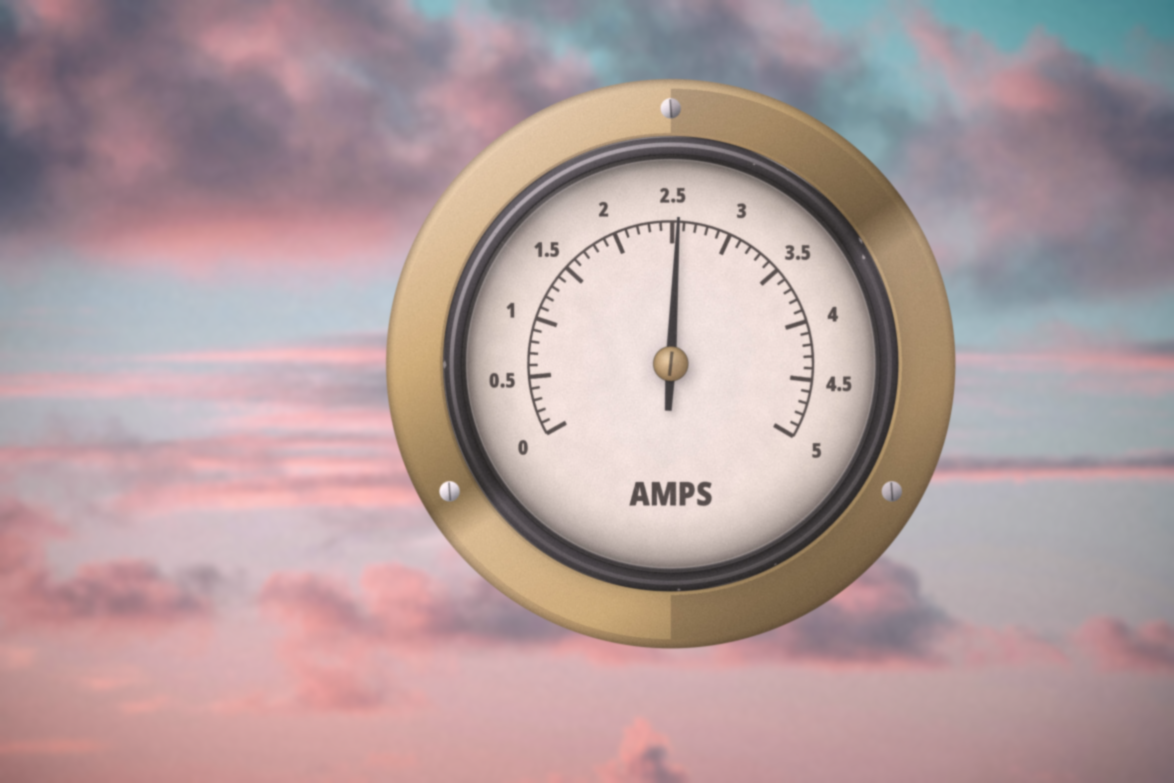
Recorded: 2.55A
